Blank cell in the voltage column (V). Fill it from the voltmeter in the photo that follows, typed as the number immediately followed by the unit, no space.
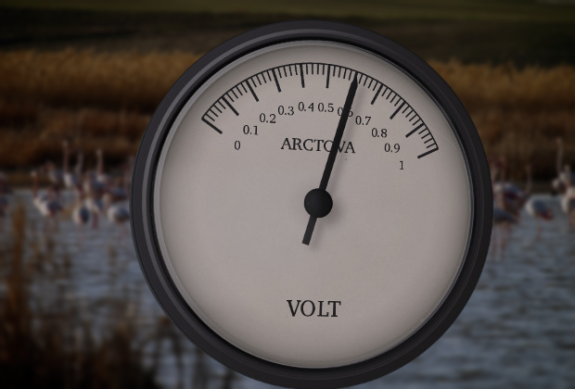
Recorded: 0.6V
